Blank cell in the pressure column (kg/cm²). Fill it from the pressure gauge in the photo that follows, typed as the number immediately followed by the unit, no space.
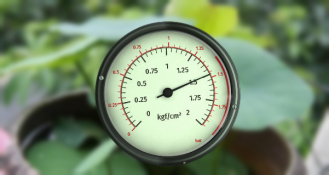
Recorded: 1.5kg/cm²
